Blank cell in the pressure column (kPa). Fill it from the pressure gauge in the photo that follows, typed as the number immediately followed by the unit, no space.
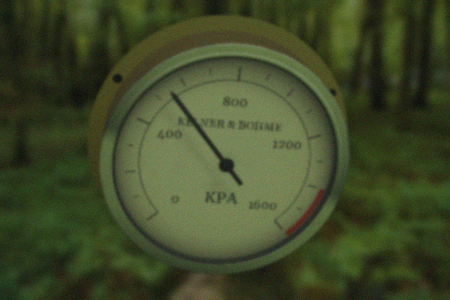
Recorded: 550kPa
